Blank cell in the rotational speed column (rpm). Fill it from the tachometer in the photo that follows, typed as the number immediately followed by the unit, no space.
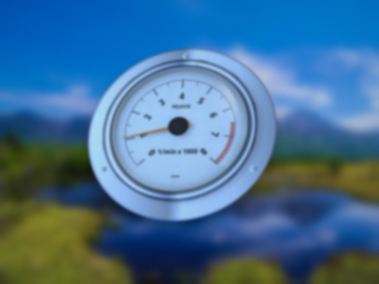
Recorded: 1000rpm
